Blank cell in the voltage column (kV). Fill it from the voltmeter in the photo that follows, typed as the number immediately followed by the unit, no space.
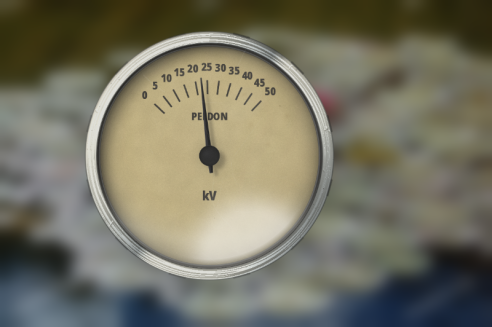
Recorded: 22.5kV
